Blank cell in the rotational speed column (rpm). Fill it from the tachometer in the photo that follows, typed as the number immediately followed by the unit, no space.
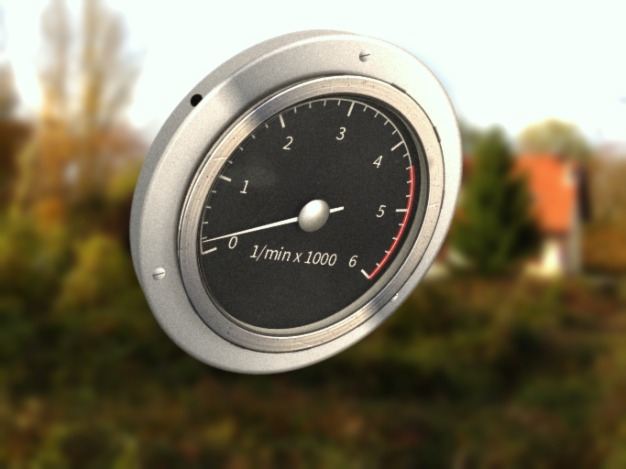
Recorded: 200rpm
